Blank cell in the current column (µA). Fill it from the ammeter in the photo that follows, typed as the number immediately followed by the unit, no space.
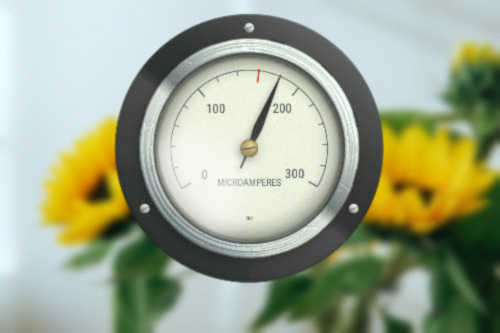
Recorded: 180µA
